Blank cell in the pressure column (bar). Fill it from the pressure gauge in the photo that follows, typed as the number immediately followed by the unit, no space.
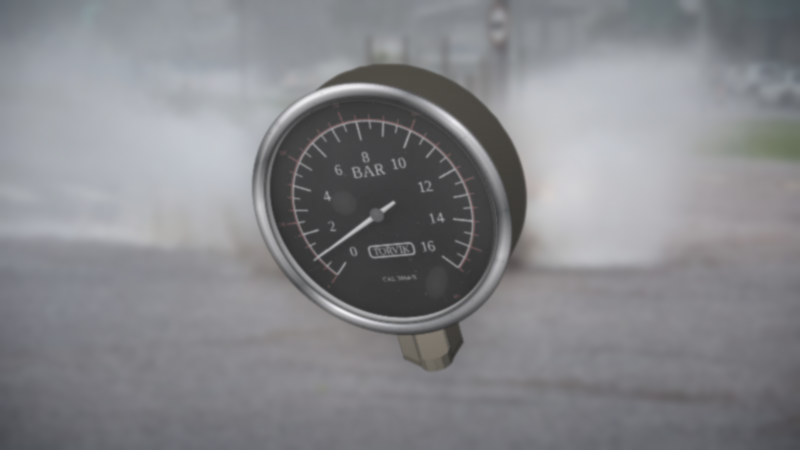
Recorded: 1bar
